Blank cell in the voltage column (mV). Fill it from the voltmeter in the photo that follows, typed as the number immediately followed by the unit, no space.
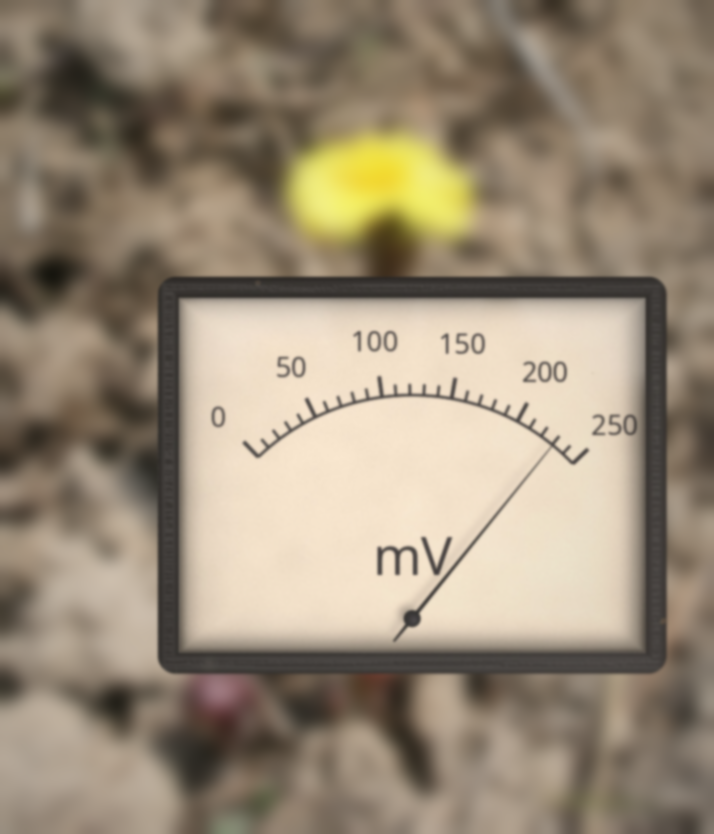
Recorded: 230mV
